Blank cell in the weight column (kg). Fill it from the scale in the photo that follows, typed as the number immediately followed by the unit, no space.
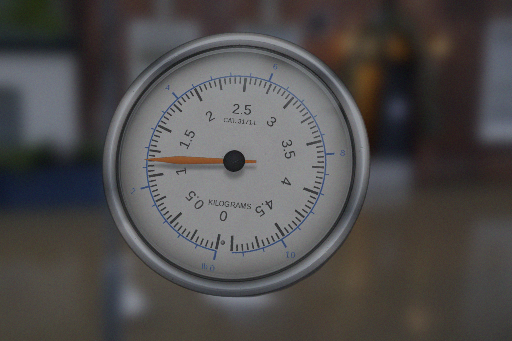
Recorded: 1.15kg
